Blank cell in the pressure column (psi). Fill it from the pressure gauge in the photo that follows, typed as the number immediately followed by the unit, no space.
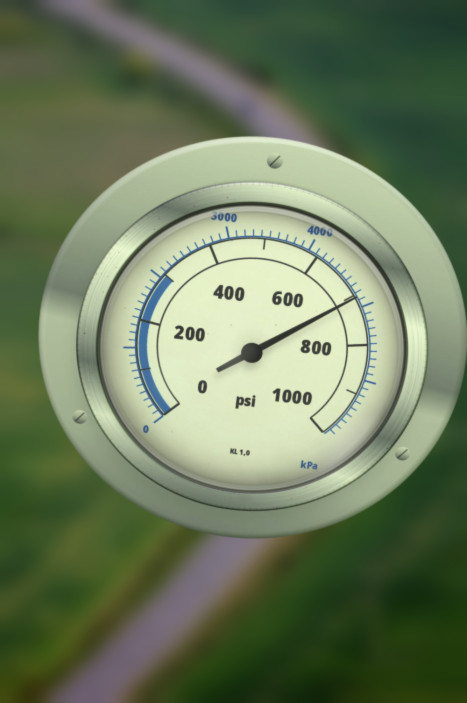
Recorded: 700psi
